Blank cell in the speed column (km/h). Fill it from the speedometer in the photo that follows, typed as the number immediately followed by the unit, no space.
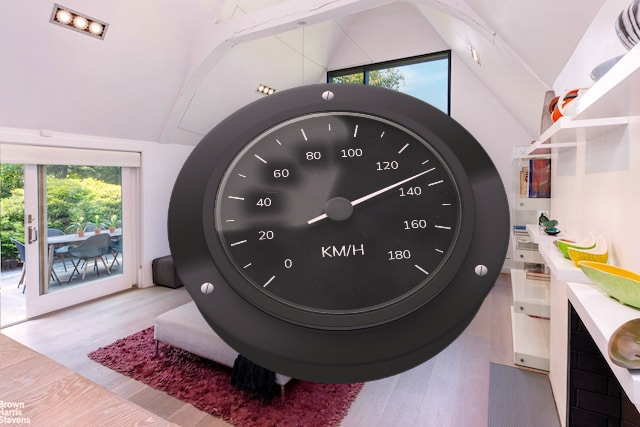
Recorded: 135km/h
